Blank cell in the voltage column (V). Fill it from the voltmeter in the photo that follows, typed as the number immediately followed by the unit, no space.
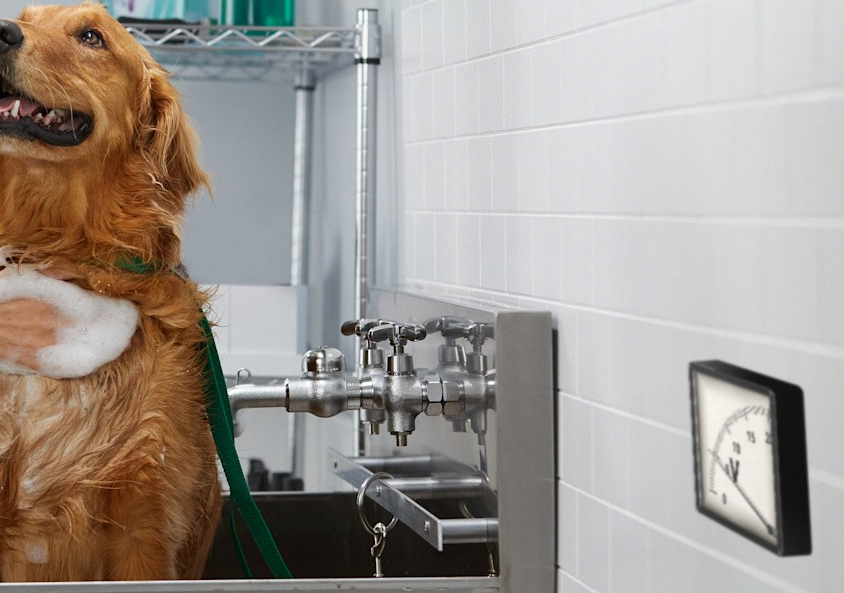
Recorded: 5V
